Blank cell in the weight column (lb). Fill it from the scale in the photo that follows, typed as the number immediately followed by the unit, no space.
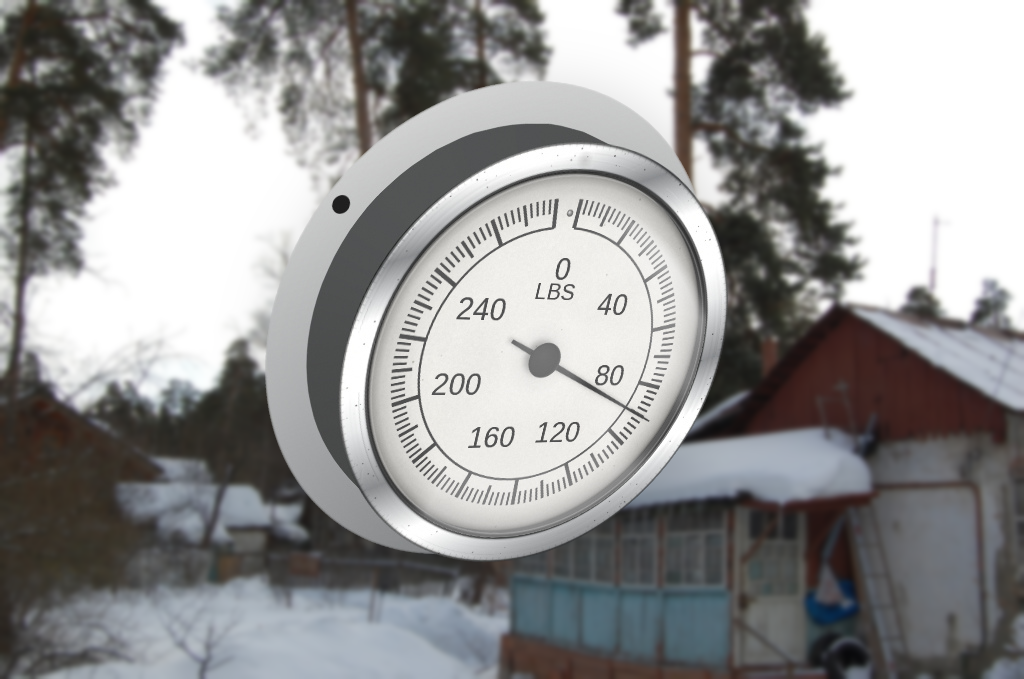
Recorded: 90lb
